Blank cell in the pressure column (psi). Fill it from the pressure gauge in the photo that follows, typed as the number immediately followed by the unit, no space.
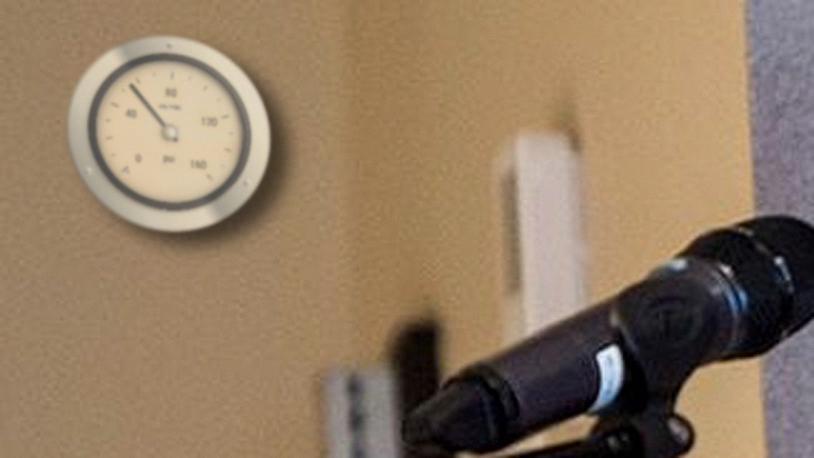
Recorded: 55psi
